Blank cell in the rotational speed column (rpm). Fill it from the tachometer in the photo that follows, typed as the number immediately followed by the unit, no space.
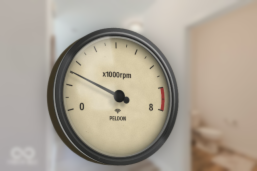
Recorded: 1500rpm
